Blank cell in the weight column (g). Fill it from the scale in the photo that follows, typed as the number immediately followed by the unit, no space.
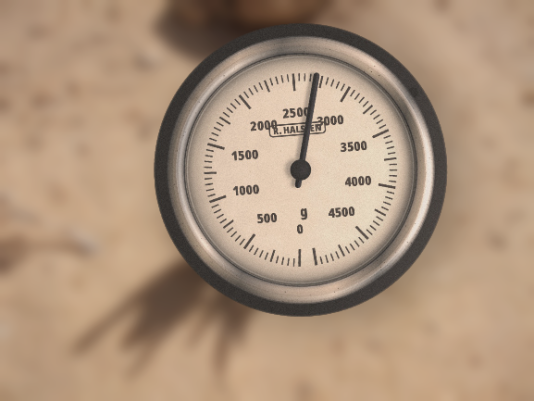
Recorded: 2700g
